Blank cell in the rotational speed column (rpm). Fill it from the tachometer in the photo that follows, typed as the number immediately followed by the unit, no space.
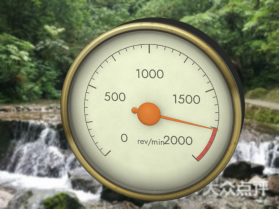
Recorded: 1750rpm
